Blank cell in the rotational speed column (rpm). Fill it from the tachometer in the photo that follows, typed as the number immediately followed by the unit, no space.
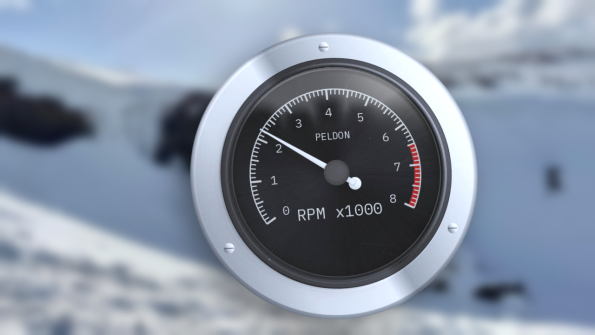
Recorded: 2200rpm
